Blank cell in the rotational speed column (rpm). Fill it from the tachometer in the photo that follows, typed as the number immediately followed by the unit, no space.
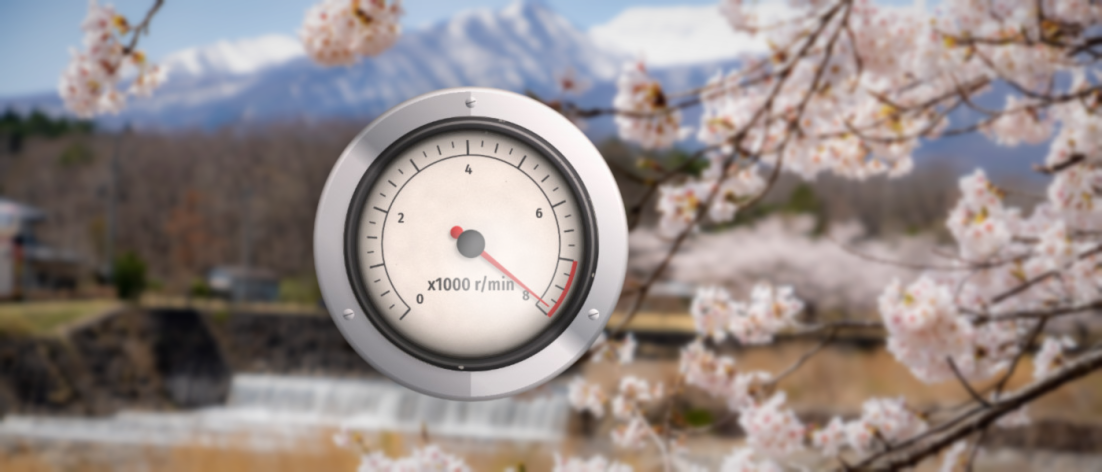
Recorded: 7875rpm
